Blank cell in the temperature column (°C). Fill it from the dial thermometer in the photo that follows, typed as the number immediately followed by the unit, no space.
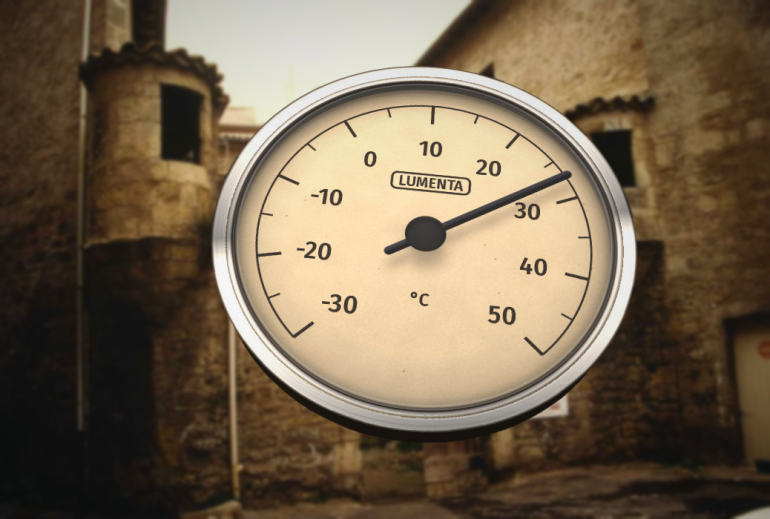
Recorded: 27.5°C
